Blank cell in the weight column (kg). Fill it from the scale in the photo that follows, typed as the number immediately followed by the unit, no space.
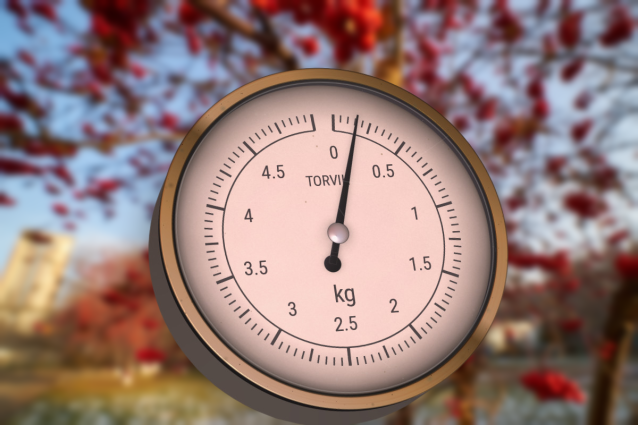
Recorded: 0.15kg
